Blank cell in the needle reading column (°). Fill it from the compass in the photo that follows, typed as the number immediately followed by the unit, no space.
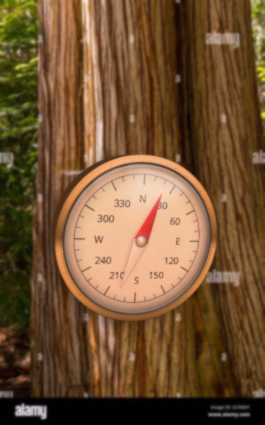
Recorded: 20°
